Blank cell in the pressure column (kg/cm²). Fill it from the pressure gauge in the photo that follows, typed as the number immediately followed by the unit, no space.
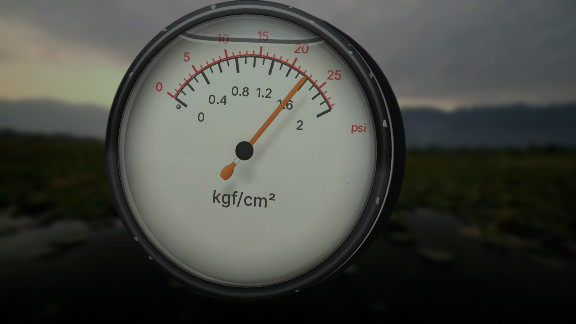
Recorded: 1.6kg/cm²
